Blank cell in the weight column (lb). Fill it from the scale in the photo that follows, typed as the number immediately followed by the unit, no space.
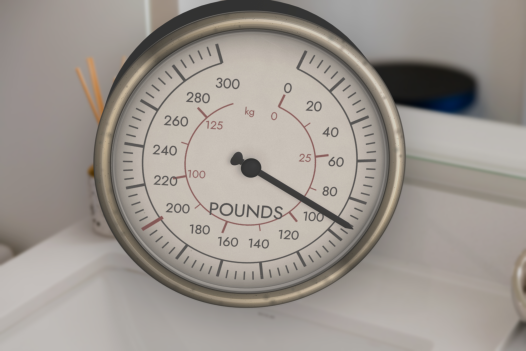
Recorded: 92lb
